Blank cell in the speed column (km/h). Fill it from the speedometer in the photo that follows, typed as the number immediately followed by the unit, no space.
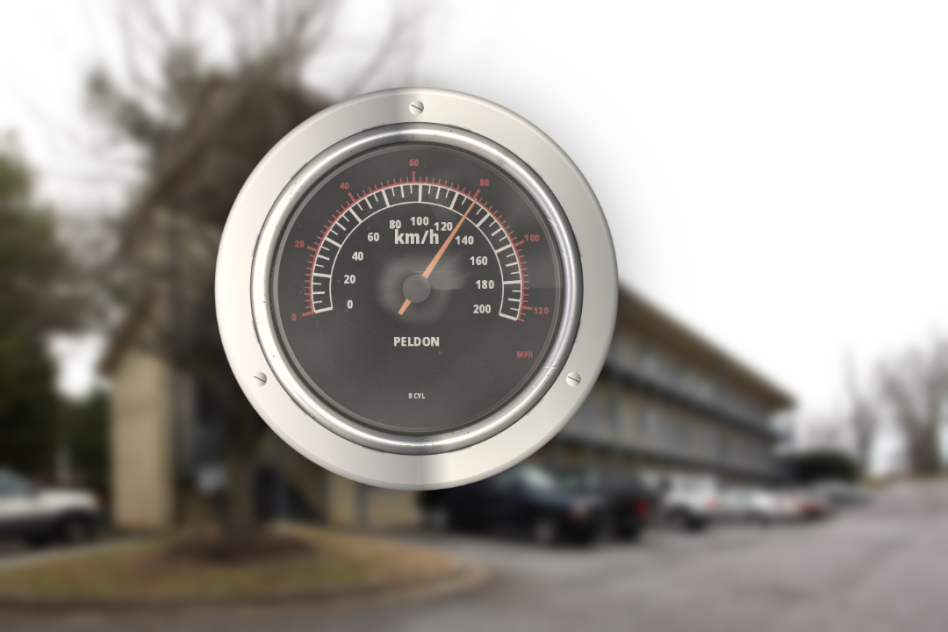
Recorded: 130km/h
